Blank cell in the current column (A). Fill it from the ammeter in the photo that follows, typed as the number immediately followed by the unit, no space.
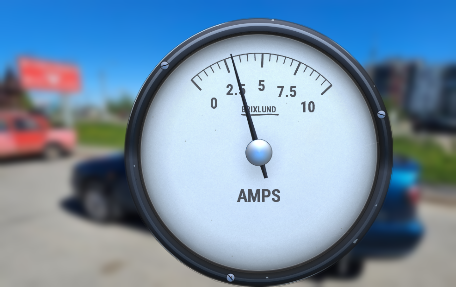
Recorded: 3A
